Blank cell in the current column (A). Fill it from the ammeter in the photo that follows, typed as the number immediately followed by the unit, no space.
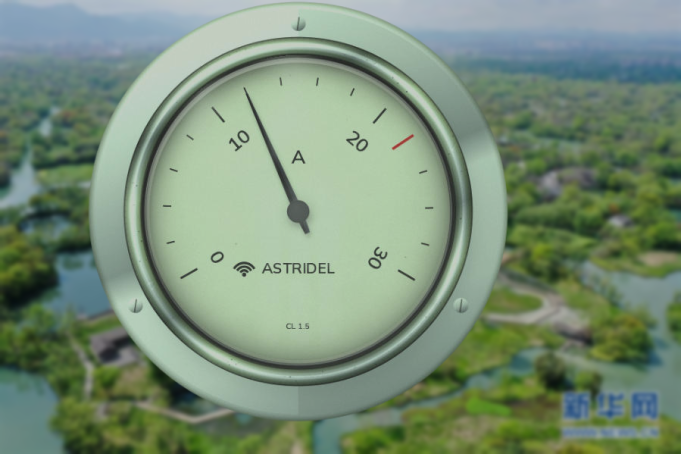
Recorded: 12A
